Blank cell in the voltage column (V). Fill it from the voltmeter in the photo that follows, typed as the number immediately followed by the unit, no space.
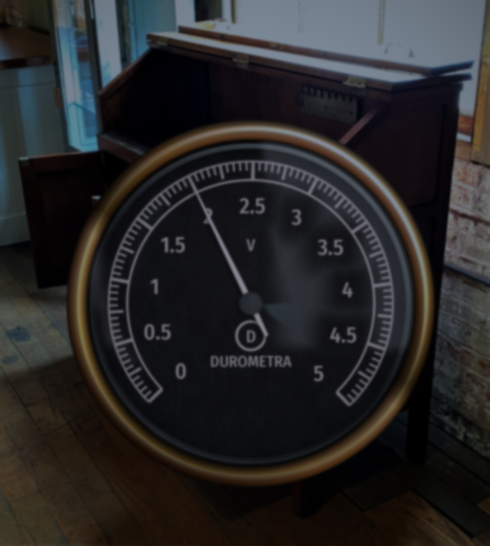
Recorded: 2V
